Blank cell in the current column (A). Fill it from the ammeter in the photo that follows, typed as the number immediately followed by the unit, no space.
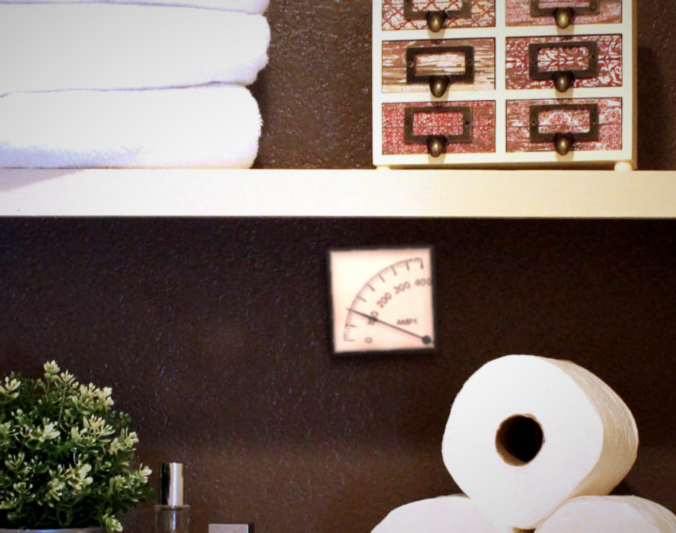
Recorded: 100A
